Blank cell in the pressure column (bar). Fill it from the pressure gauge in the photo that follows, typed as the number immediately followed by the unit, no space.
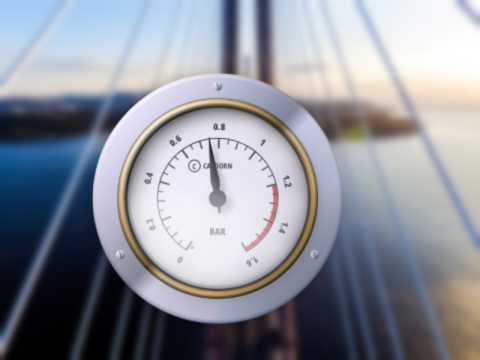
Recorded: 0.75bar
